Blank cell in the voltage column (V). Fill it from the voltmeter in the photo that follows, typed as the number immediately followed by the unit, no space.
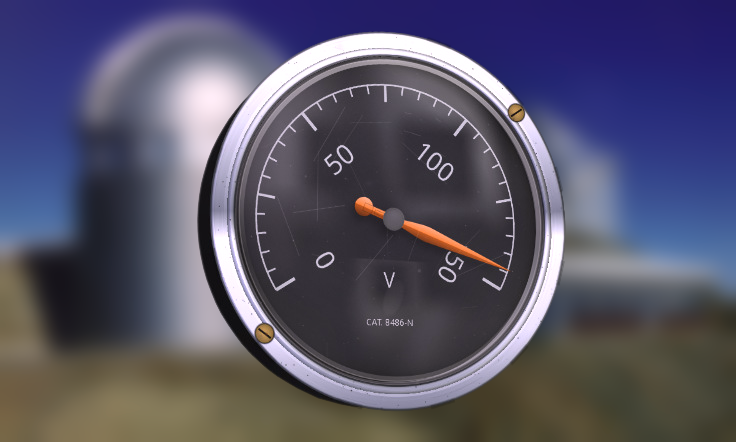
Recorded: 145V
